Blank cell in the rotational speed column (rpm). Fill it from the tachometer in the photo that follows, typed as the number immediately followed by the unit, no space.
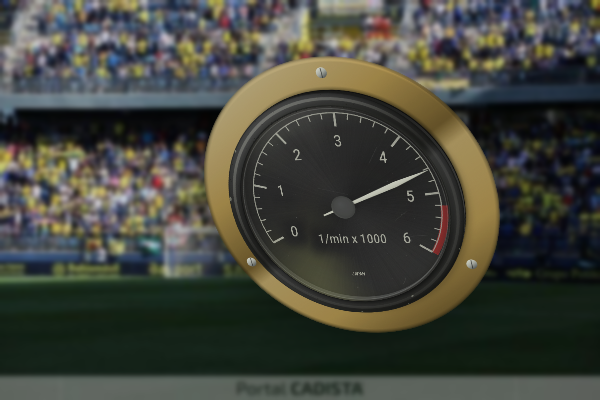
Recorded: 4600rpm
